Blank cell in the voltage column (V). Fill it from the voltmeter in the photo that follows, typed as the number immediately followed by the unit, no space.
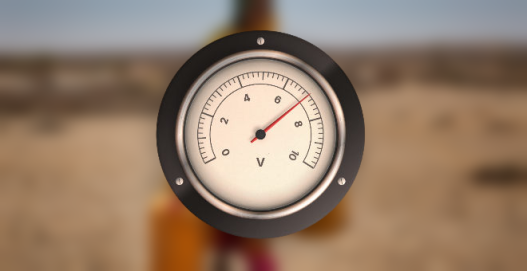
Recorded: 7V
